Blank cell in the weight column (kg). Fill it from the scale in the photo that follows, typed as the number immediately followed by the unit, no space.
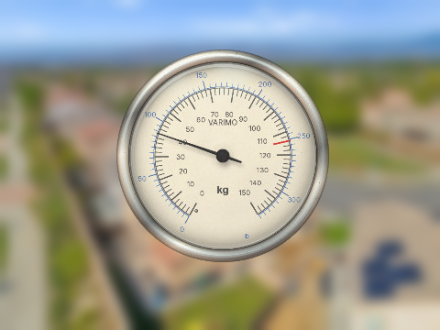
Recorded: 40kg
